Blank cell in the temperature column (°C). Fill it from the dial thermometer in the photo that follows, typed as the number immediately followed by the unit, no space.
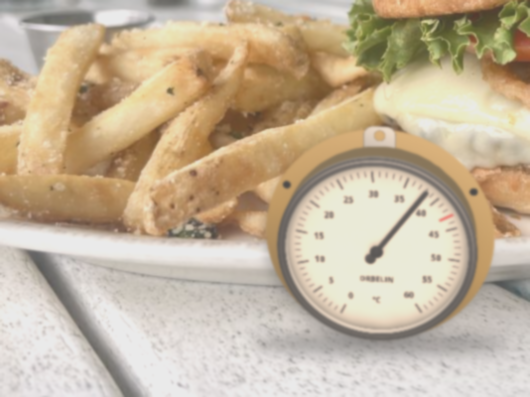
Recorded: 38°C
